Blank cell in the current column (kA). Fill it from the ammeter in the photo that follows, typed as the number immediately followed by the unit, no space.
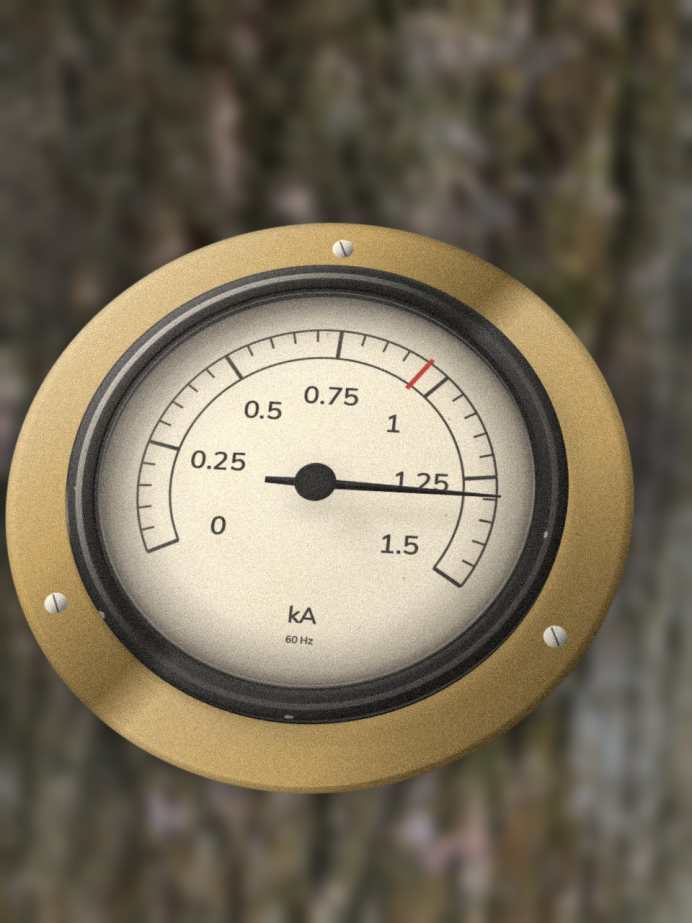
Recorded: 1.3kA
